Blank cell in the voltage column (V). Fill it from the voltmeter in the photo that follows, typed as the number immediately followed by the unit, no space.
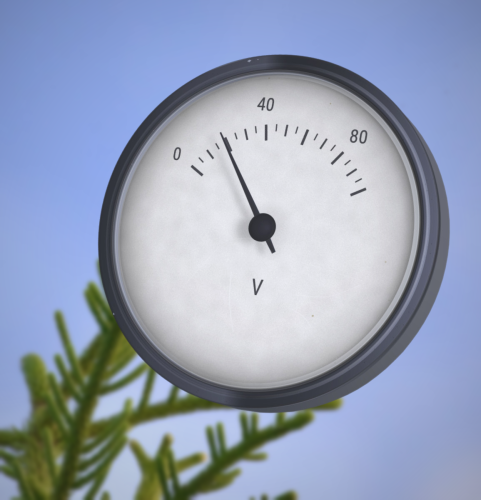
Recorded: 20V
